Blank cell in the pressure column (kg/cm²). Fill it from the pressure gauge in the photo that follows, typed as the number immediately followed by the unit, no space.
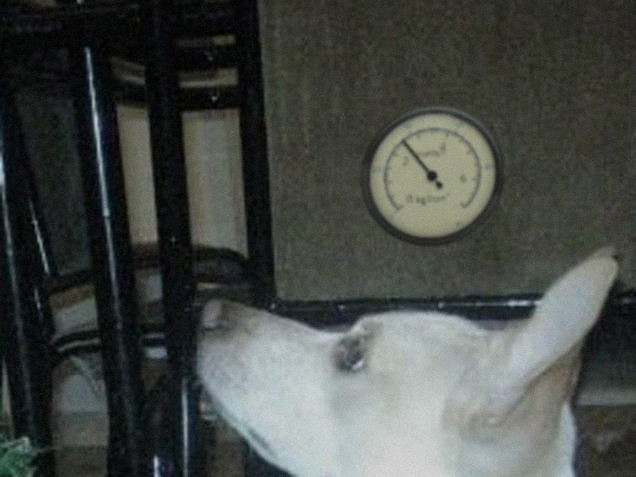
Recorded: 2.5kg/cm²
